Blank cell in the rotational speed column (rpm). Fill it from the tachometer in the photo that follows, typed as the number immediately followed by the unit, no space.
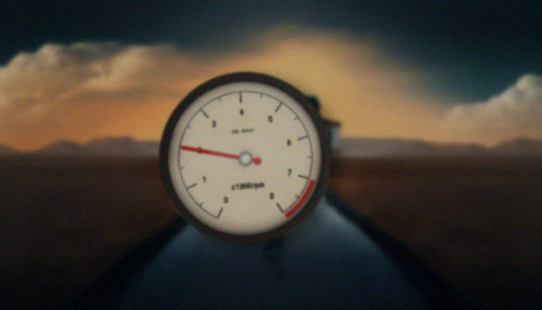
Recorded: 2000rpm
